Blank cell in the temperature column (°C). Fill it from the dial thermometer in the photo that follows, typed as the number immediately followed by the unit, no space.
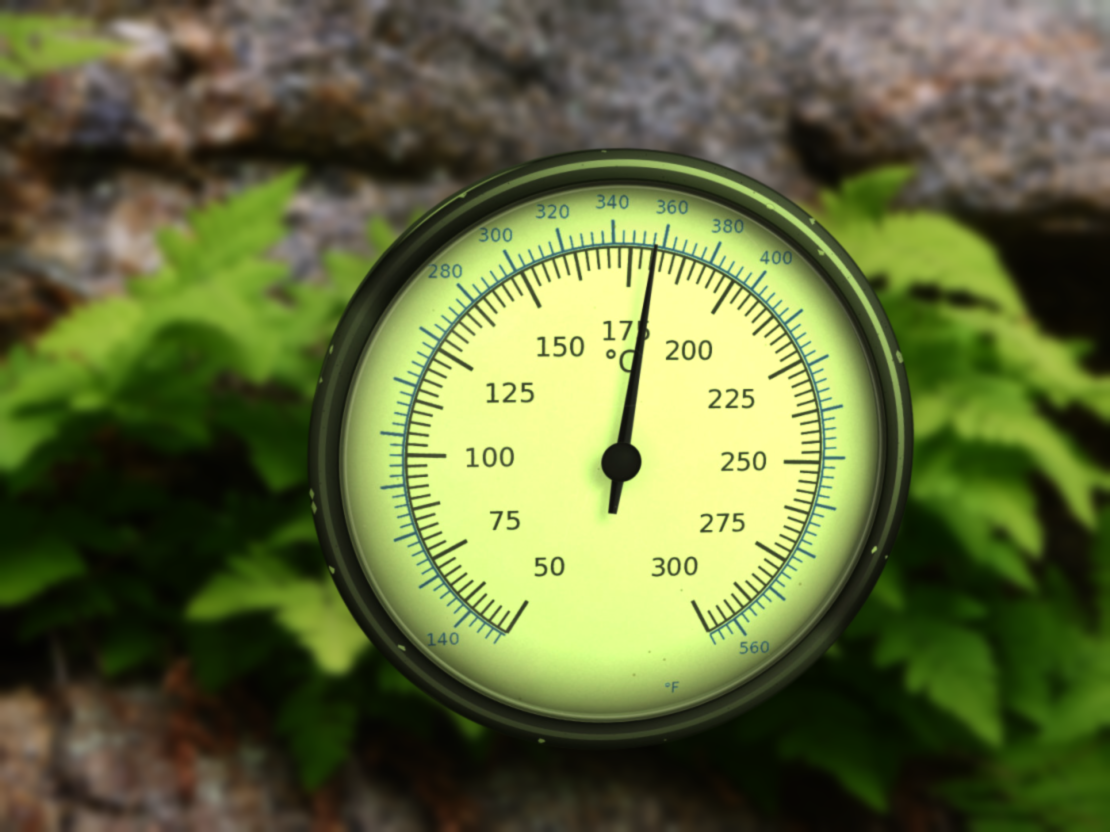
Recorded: 180°C
